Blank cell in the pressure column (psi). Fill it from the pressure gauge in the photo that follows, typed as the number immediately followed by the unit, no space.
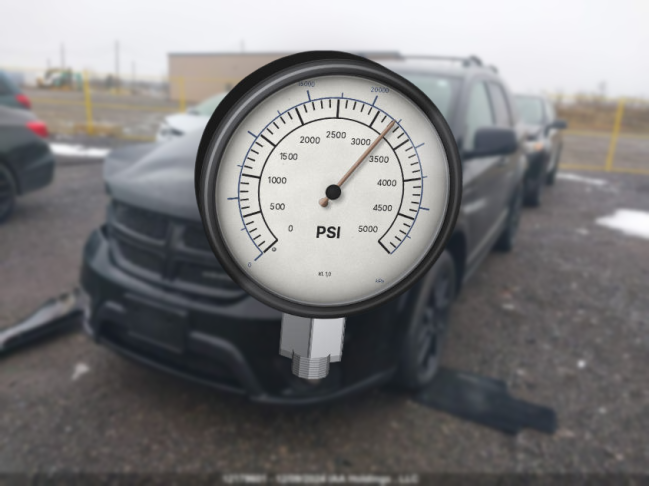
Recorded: 3200psi
